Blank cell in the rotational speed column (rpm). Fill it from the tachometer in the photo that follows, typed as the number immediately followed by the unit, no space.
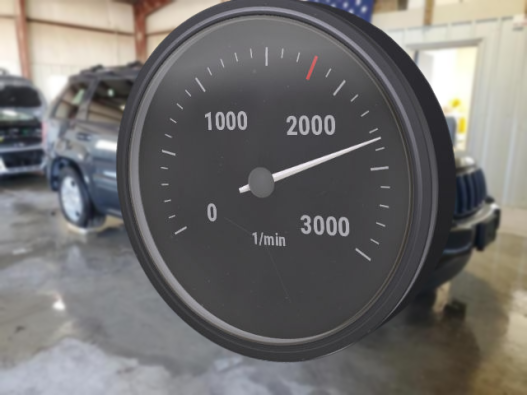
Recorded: 2350rpm
